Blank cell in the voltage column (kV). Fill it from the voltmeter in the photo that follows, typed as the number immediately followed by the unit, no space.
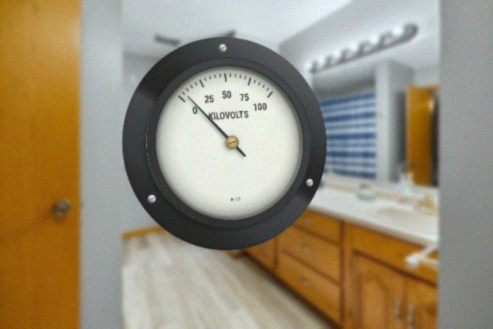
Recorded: 5kV
